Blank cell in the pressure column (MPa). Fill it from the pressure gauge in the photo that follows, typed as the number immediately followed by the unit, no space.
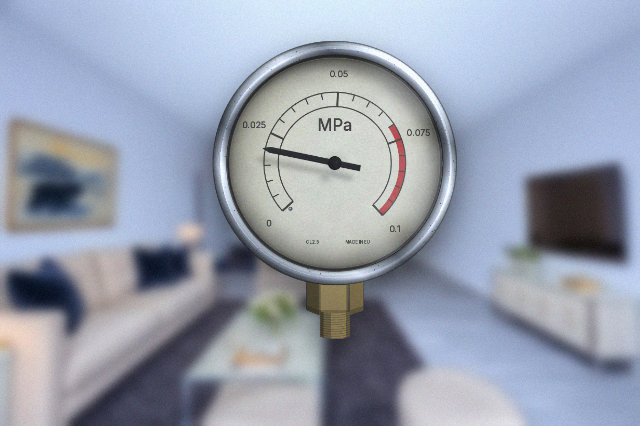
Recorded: 0.02MPa
